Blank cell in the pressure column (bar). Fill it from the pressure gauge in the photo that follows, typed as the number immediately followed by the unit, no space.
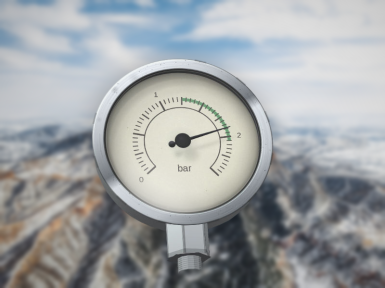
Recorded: 1.9bar
